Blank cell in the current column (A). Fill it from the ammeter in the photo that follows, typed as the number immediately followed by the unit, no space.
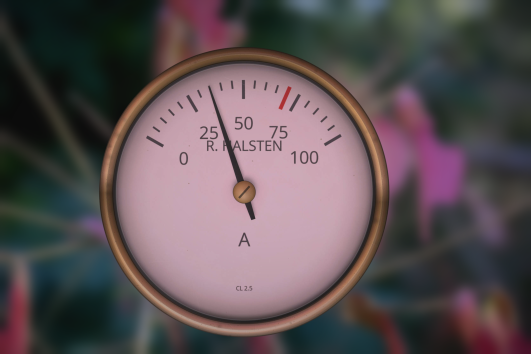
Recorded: 35A
